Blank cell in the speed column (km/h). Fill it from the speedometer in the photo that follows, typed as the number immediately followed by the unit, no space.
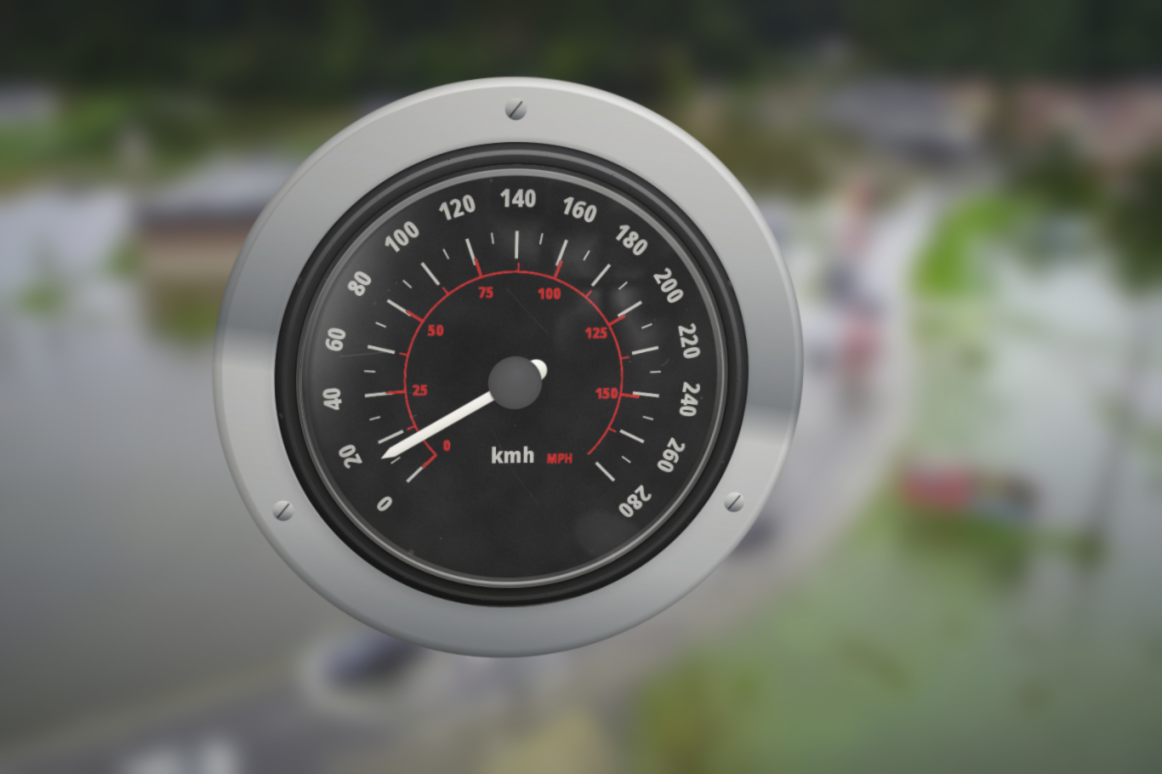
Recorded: 15km/h
